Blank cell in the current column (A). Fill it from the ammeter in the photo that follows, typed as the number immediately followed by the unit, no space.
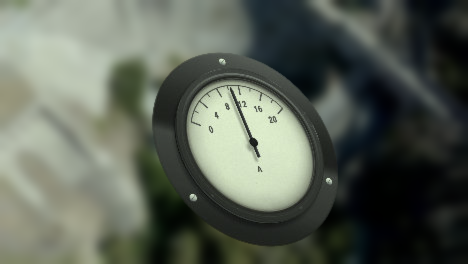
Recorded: 10A
